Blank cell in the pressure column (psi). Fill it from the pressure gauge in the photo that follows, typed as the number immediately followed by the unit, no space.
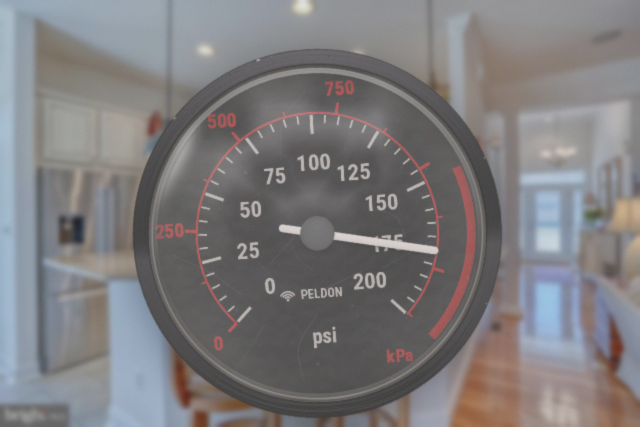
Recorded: 175psi
